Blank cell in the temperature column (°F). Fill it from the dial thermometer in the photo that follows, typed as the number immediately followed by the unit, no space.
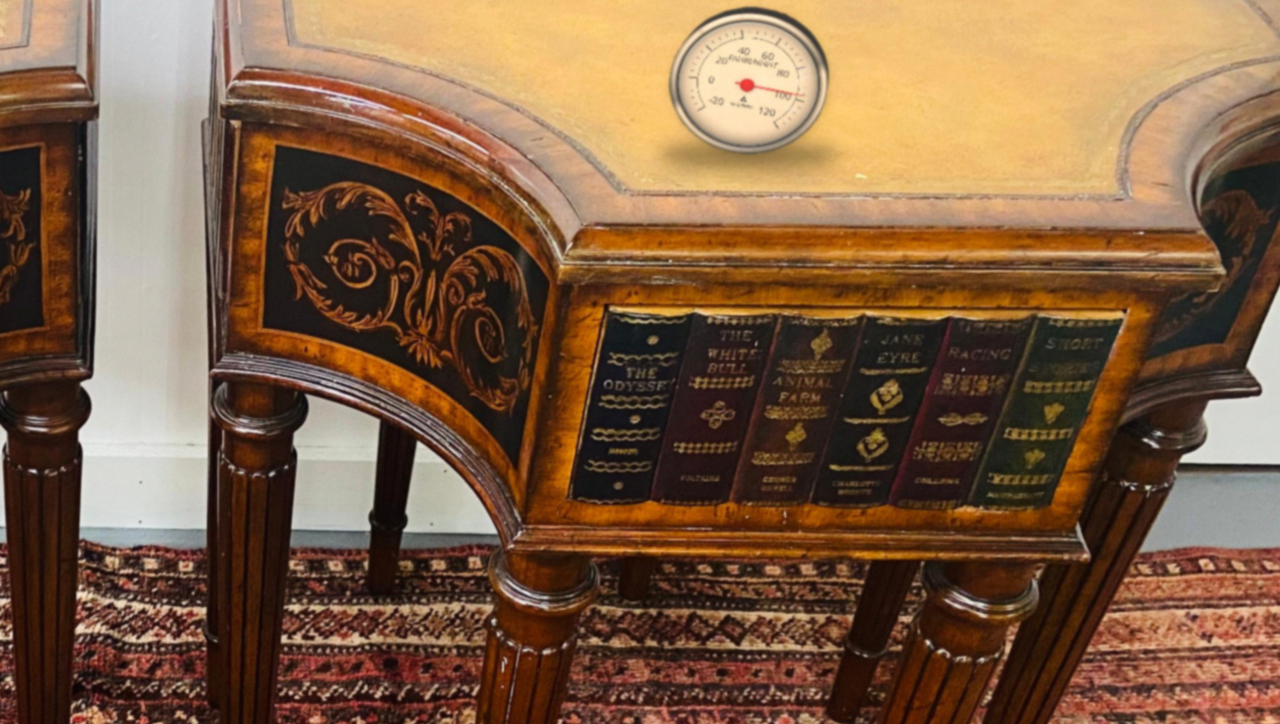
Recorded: 96°F
